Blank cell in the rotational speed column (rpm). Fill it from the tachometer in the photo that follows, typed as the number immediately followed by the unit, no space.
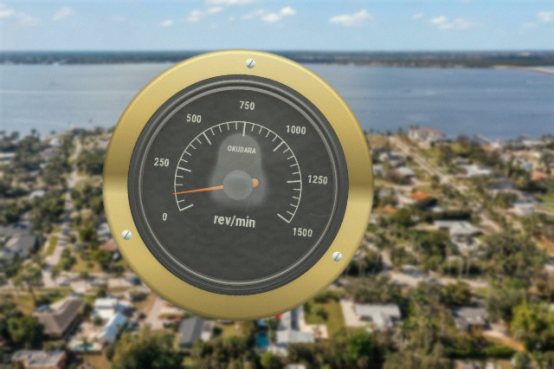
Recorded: 100rpm
